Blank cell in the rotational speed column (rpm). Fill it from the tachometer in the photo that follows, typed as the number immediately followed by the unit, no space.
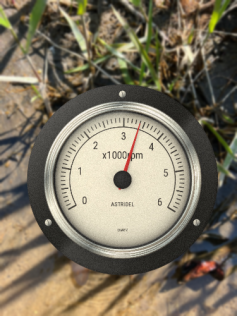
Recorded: 3400rpm
